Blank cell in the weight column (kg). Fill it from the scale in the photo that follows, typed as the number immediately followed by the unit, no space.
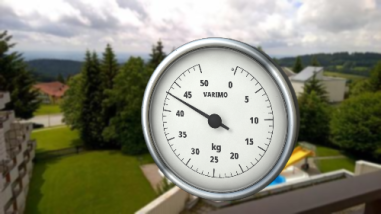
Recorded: 43kg
